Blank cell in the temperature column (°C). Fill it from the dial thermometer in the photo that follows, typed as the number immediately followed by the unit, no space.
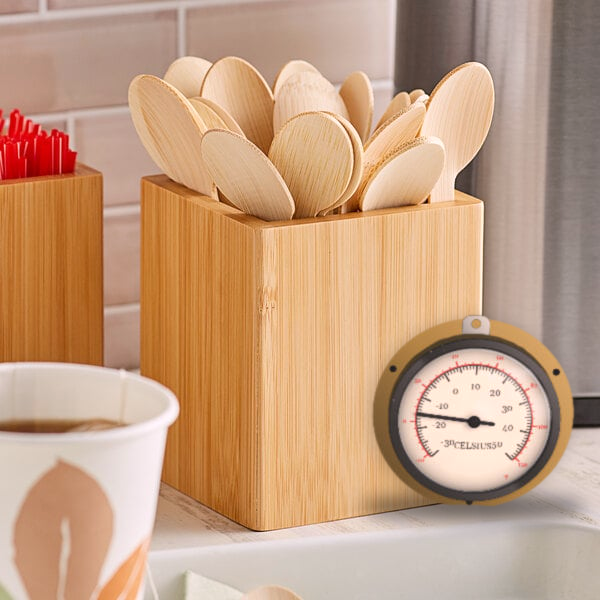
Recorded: -15°C
